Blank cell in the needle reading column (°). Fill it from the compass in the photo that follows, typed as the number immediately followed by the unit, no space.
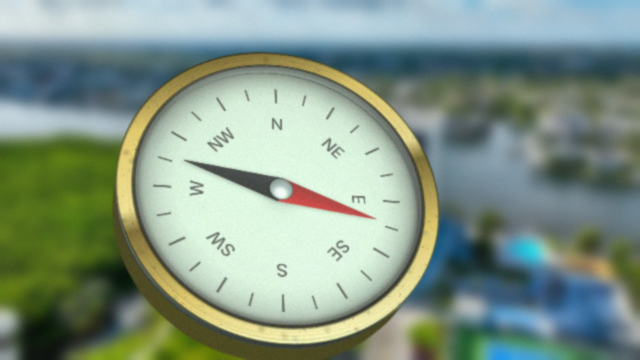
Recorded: 105°
